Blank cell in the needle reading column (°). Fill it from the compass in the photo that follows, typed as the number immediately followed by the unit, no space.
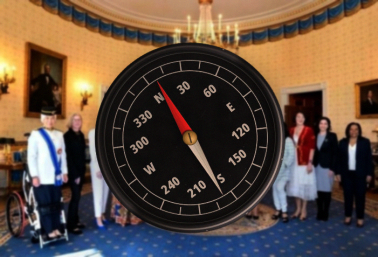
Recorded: 7.5°
